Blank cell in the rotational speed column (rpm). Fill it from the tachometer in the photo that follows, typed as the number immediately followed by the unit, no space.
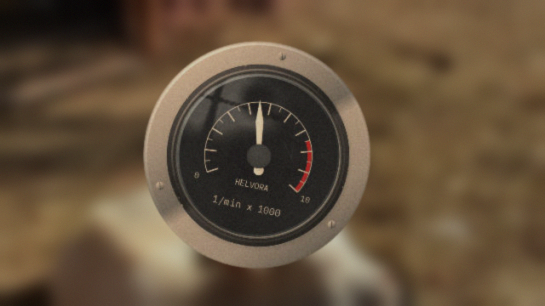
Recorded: 4500rpm
